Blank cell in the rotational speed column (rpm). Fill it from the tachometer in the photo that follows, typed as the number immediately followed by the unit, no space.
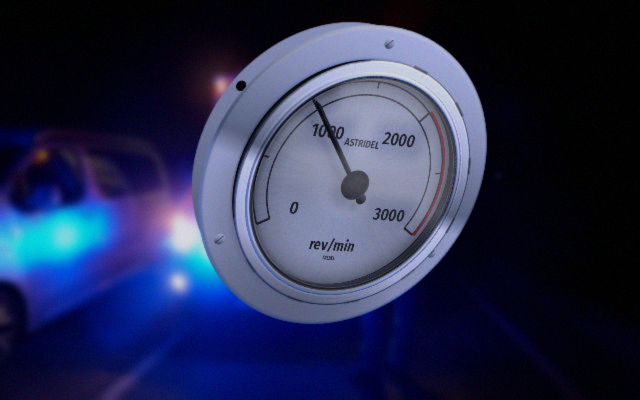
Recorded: 1000rpm
